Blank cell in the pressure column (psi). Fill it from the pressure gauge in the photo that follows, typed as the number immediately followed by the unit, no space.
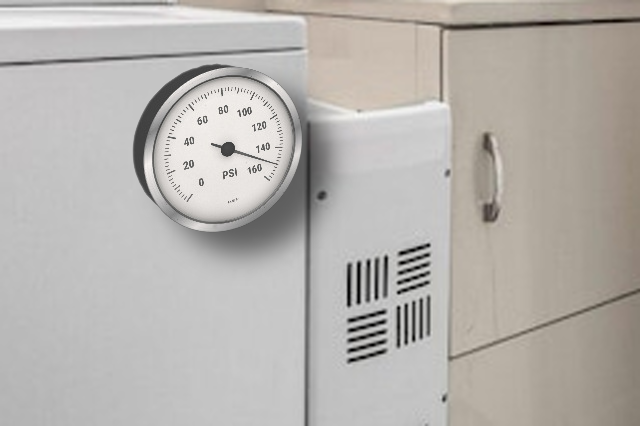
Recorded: 150psi
